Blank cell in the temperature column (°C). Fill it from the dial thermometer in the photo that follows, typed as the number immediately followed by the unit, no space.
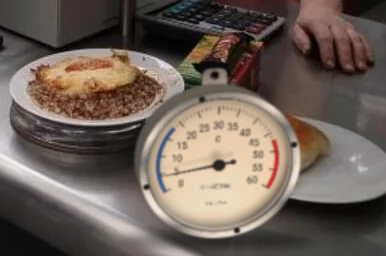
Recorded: 5°C
